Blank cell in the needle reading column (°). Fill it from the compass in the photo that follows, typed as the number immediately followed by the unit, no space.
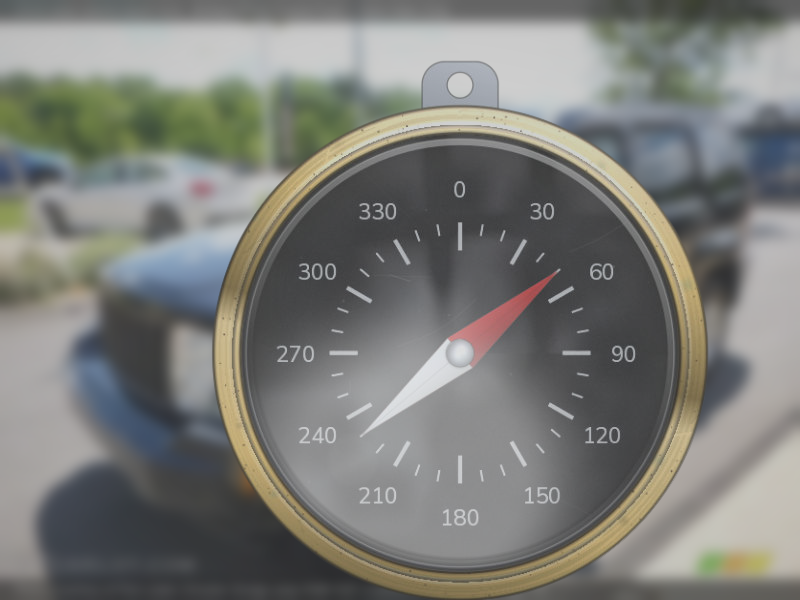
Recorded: 50°
